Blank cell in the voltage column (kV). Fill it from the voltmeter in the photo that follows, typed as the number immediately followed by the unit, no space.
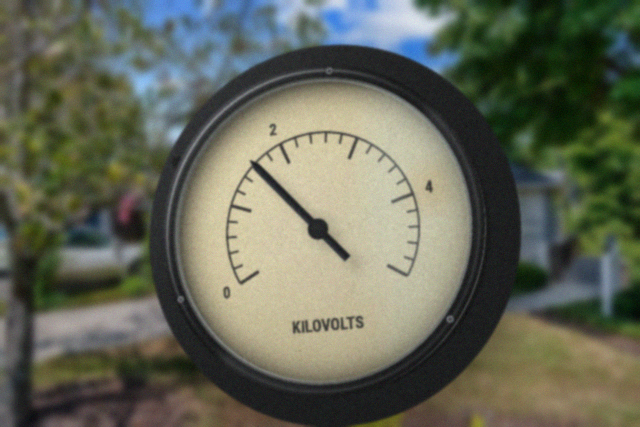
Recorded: 1.6kV
